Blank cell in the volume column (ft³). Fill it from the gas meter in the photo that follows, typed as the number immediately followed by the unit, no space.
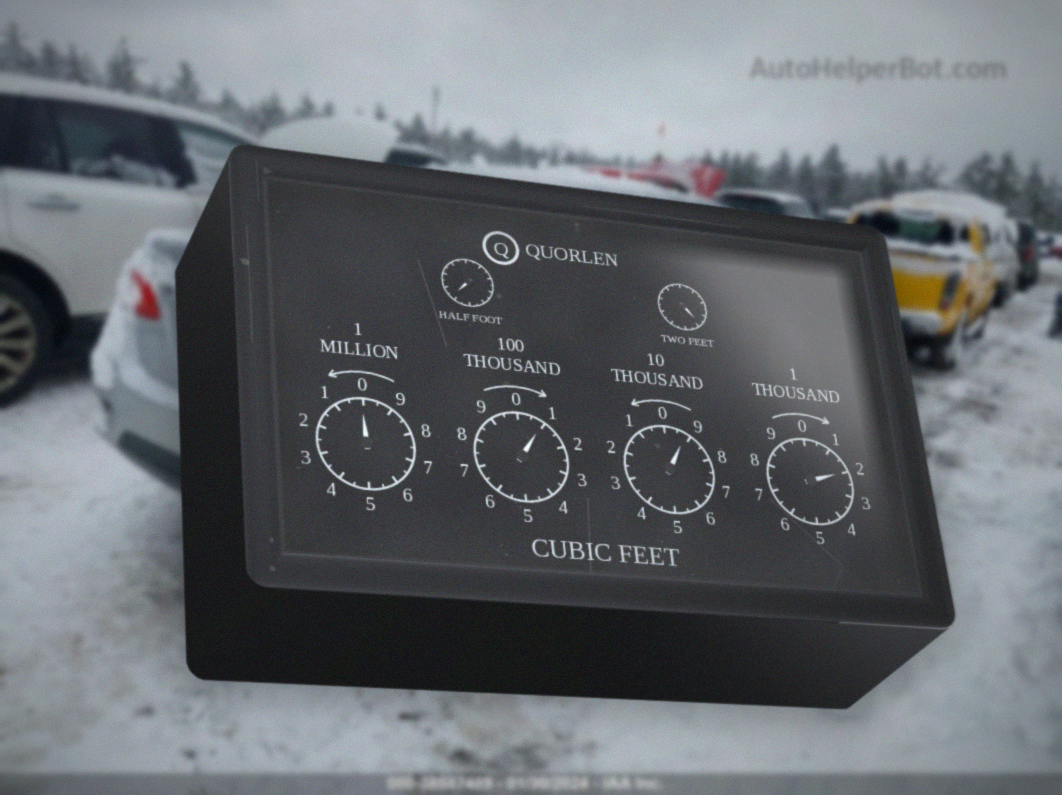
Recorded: 9200ft³
